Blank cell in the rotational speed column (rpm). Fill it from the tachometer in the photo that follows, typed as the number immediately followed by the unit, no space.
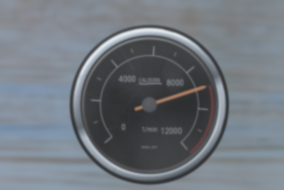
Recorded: 9000rpm
